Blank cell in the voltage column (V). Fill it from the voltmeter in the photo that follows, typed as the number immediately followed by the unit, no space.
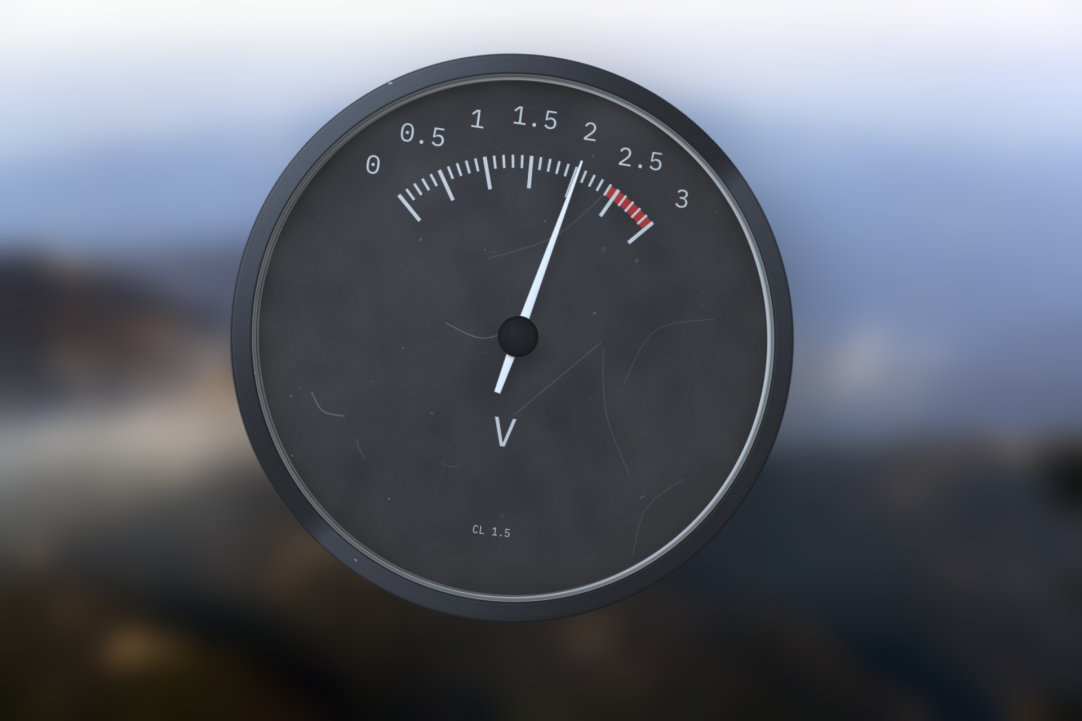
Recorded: 2V
